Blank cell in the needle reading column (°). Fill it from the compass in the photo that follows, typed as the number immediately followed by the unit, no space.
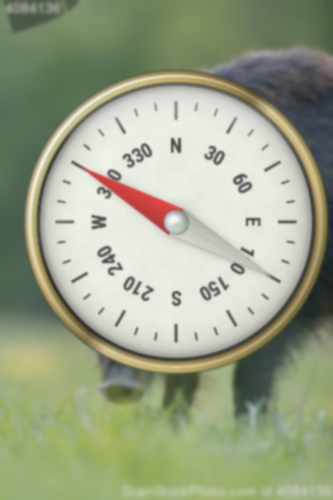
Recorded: 300°
